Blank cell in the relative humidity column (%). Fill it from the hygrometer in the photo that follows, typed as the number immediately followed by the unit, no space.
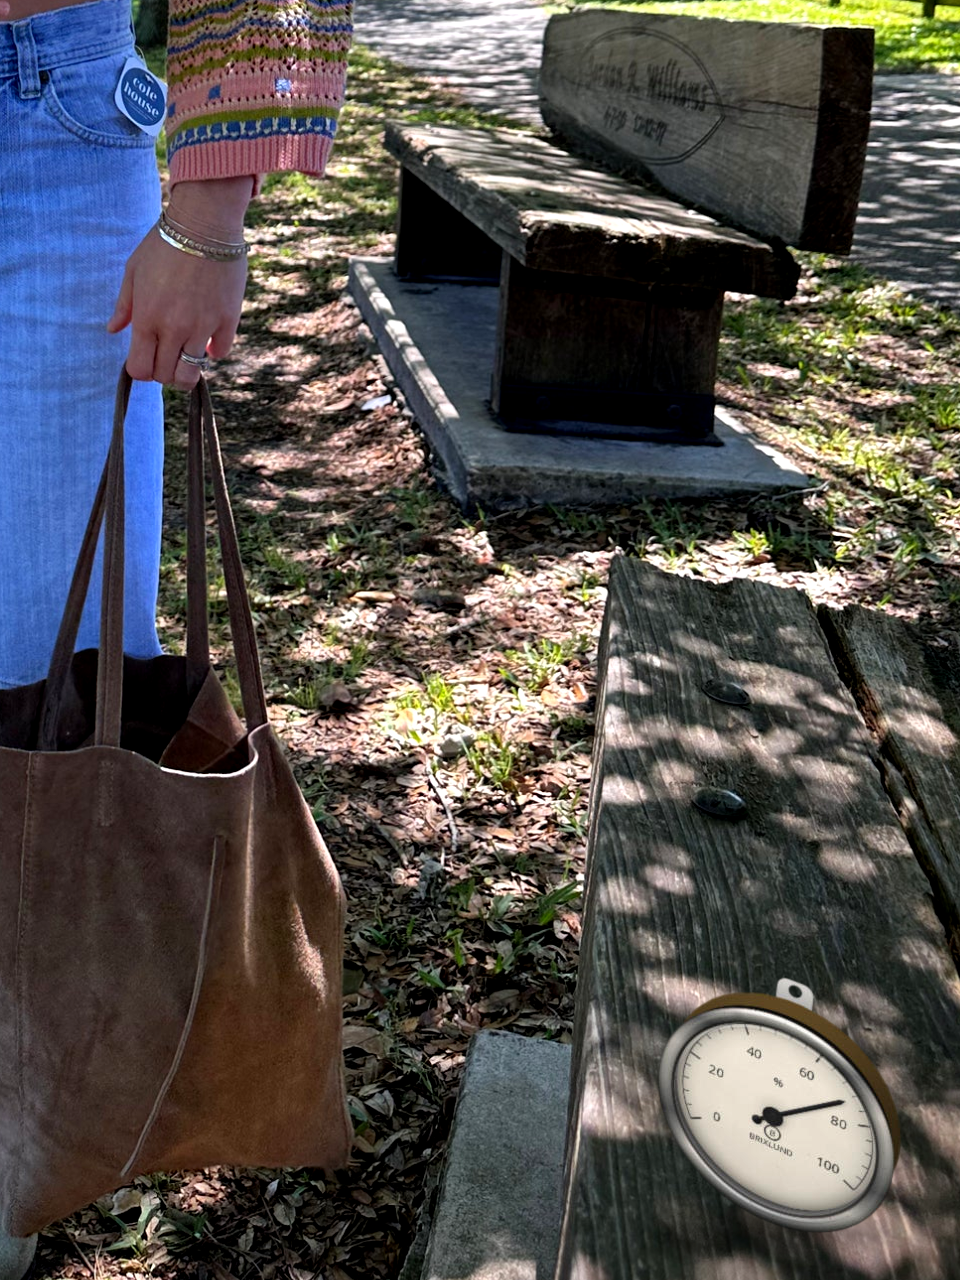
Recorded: 72%
